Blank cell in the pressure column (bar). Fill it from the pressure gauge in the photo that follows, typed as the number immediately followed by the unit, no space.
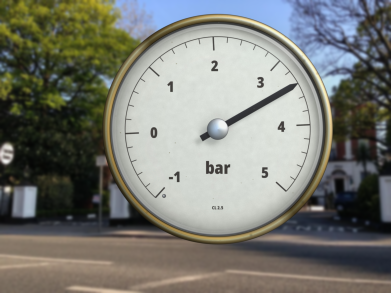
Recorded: 3.4bar
